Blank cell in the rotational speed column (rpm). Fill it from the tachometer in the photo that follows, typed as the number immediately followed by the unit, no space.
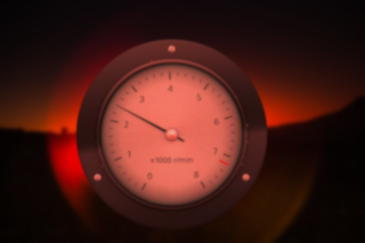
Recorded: 2400rpm
